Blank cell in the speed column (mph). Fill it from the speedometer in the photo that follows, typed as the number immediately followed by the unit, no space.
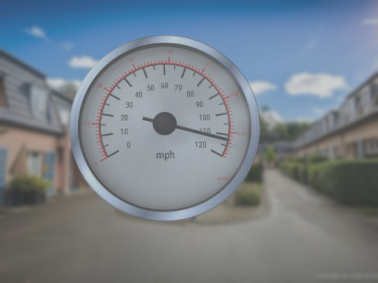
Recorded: 112.5mph
